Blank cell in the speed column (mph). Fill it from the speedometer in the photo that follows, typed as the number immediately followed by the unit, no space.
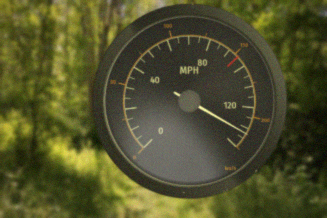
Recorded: 132.5mph
